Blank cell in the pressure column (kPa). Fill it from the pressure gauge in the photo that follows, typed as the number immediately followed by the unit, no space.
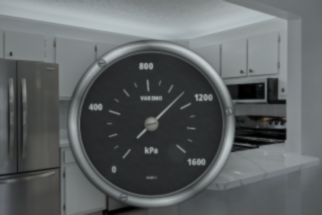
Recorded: 1100kPa
